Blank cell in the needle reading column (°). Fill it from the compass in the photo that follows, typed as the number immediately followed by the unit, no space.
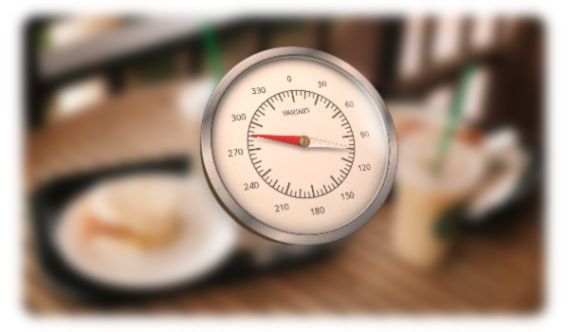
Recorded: 285°
